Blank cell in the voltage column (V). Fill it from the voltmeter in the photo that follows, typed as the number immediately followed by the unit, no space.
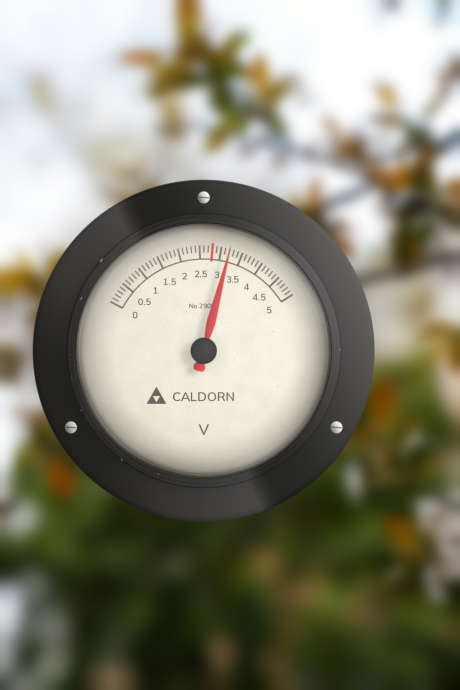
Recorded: 3.2V
